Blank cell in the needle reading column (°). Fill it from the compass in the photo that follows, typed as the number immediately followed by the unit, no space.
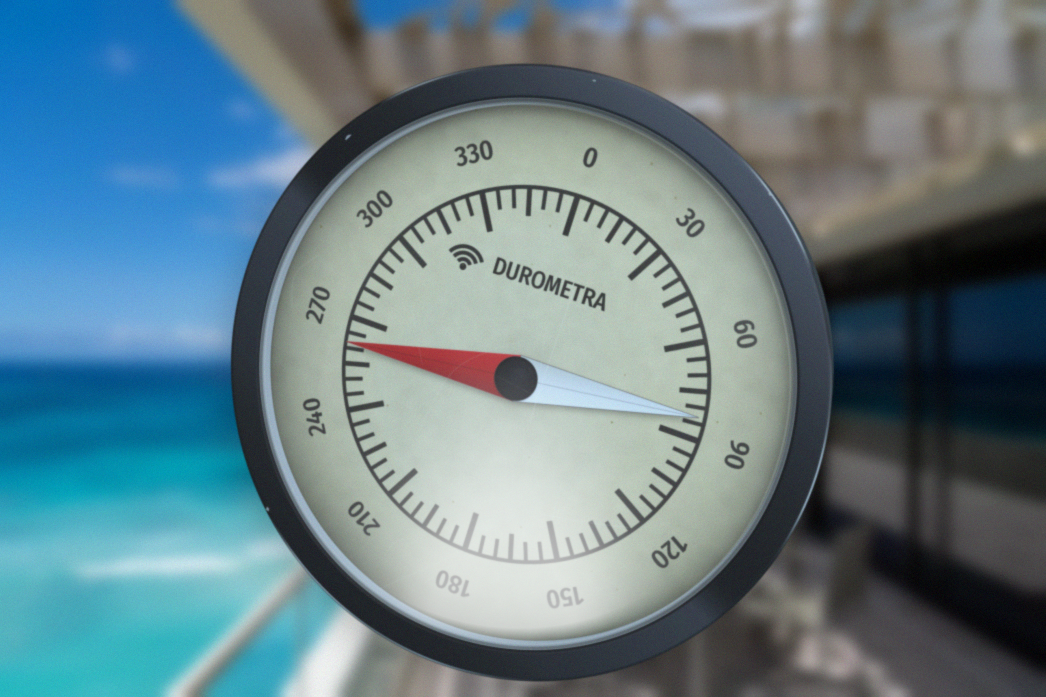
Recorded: 262.5°
